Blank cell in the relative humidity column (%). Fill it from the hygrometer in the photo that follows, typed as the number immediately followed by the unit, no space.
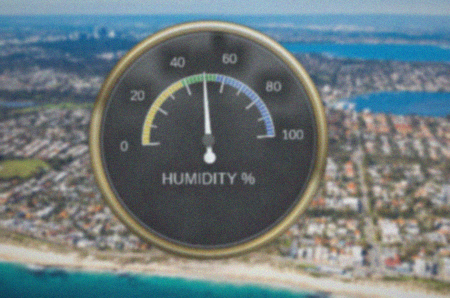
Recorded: 50%
